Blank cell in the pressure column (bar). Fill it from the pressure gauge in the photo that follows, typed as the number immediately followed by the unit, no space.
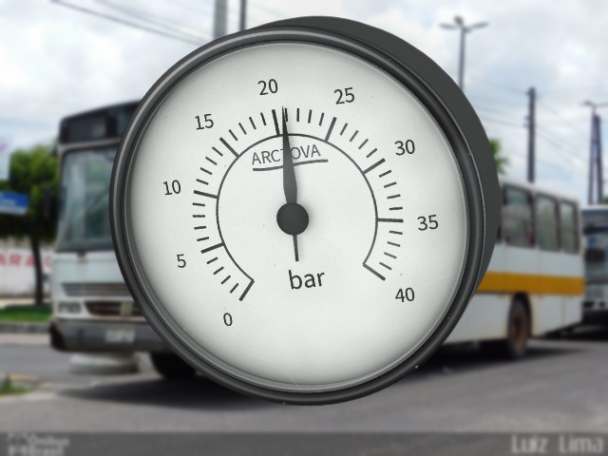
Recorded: 21bar
